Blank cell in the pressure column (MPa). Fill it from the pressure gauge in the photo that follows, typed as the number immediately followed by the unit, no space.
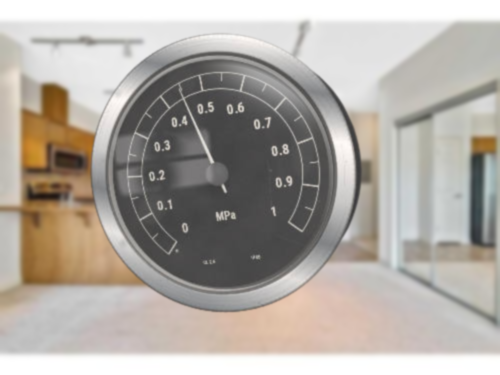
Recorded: 0.45MPa
